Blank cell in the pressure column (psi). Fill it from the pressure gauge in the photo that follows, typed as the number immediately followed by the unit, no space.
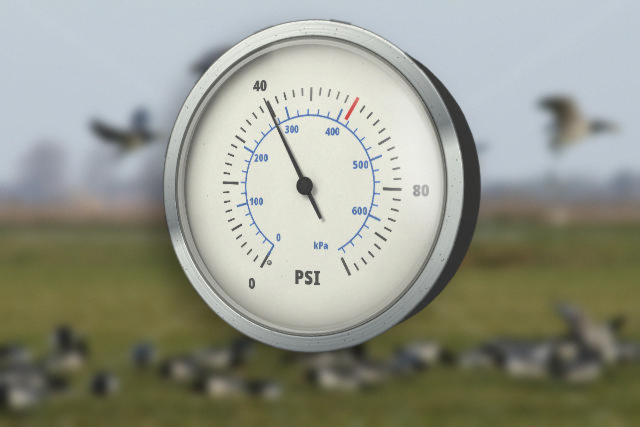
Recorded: 40psi
